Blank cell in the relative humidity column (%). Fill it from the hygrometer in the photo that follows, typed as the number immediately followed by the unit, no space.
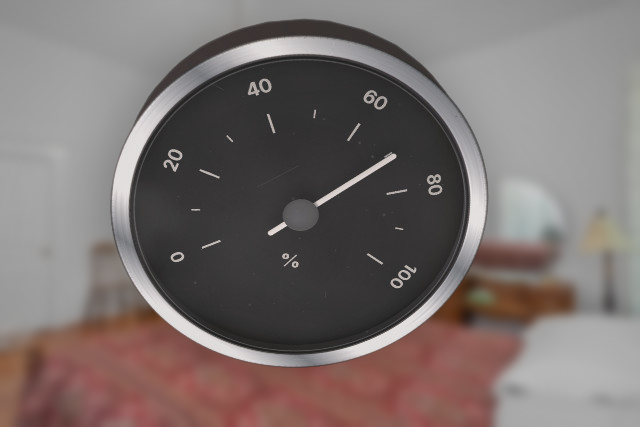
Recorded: 70%
